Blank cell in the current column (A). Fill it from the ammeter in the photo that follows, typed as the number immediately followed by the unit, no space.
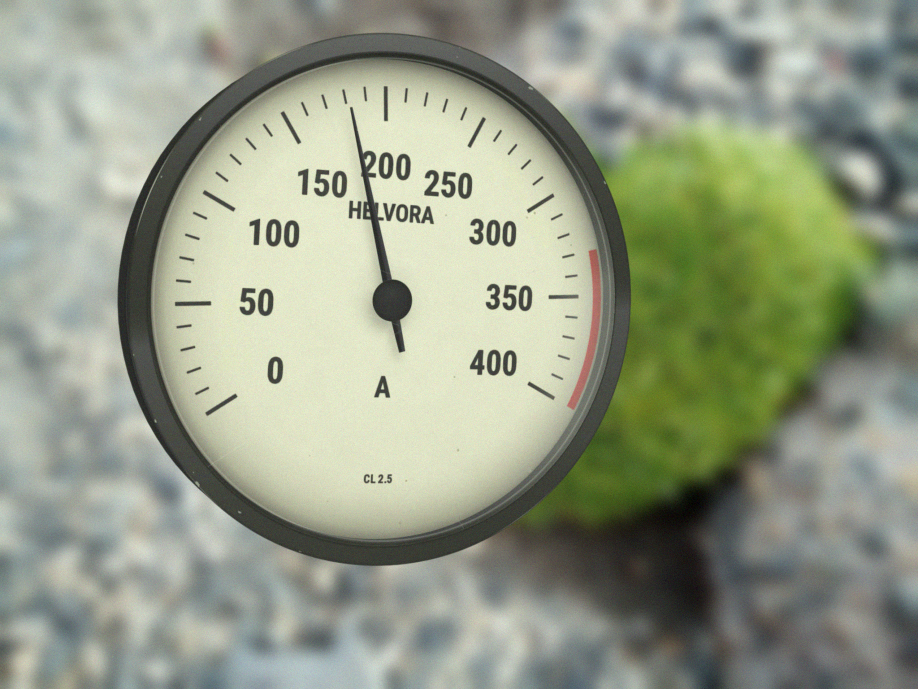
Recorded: 180A
